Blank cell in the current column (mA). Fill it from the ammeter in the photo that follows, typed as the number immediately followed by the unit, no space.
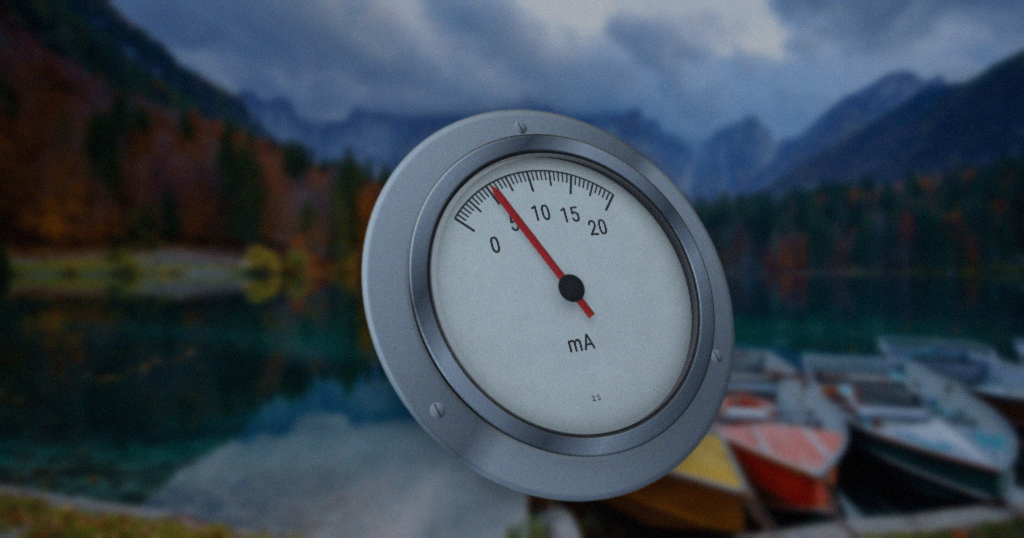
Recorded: 5mA
